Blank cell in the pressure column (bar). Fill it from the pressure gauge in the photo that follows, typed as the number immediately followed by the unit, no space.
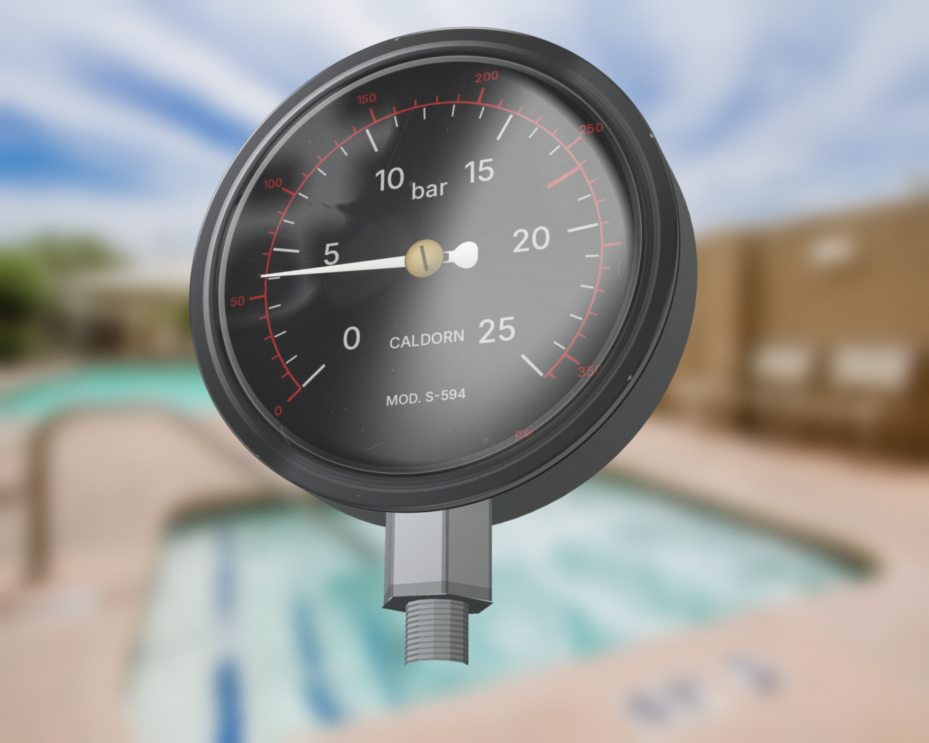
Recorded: 4bar
